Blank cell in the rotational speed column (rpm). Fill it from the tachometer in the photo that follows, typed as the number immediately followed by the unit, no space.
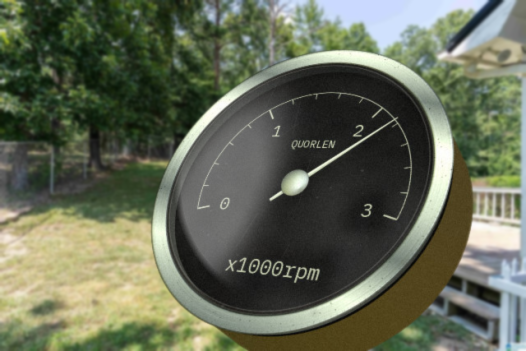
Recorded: 2200rpm
